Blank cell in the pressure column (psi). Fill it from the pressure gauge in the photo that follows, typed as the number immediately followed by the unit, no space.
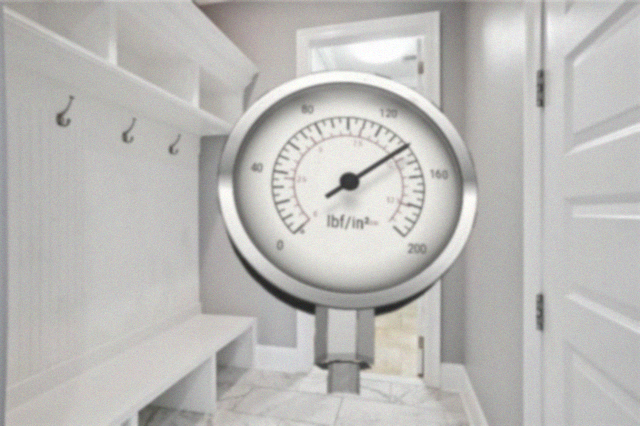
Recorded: 140psi
